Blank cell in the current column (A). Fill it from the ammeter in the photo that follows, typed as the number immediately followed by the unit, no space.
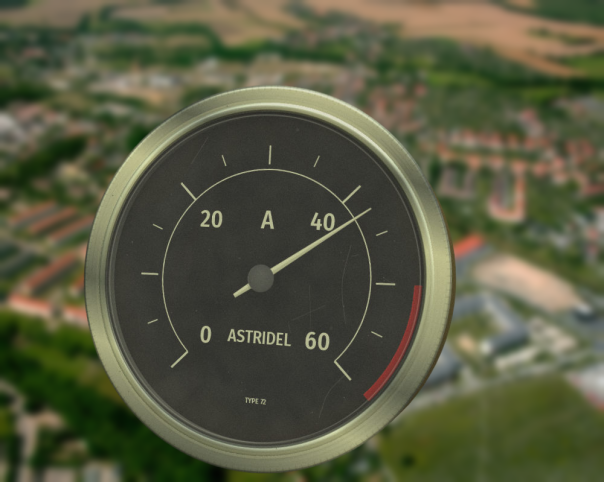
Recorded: 42.5A
